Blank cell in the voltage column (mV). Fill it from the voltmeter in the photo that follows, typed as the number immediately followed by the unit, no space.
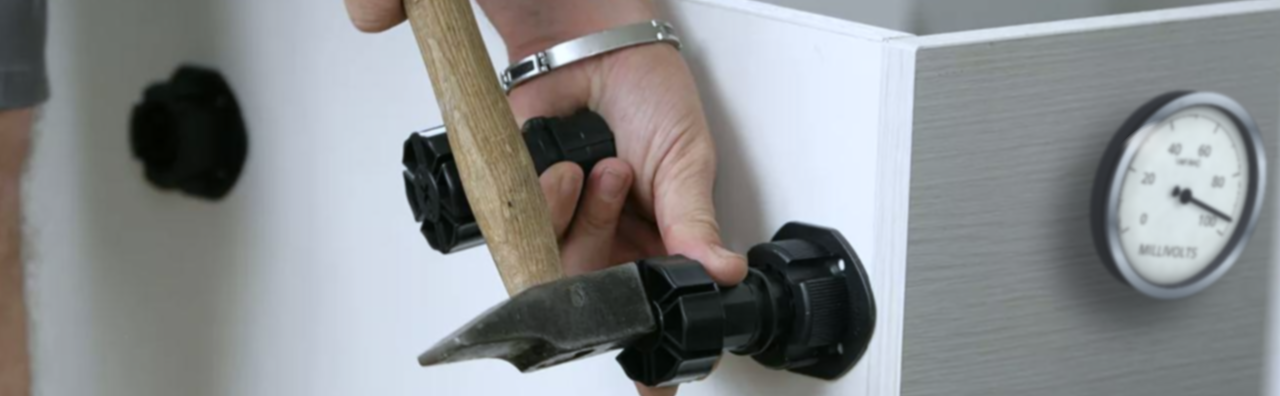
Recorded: 95mV
